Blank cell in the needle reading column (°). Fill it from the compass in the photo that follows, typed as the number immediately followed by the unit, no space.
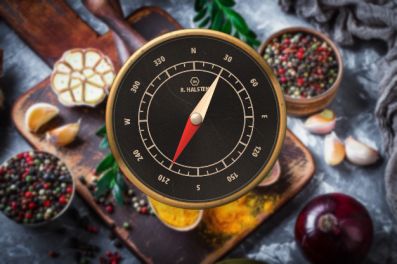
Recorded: 210°
